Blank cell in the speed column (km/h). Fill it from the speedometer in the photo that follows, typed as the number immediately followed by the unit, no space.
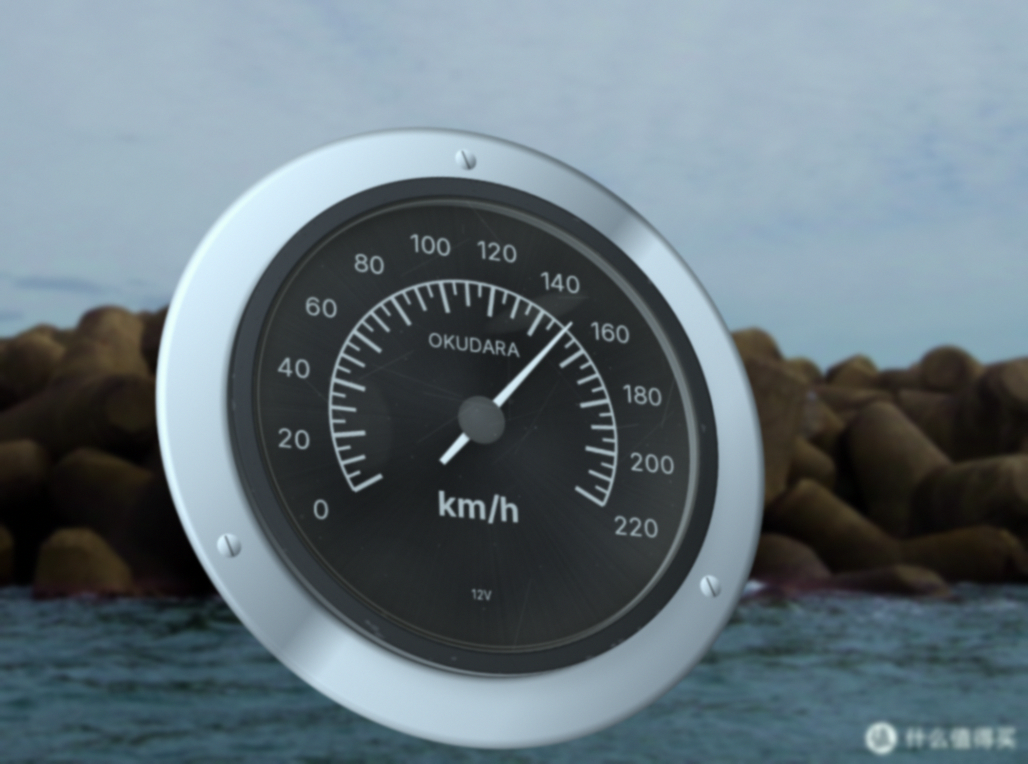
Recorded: 150km/h
